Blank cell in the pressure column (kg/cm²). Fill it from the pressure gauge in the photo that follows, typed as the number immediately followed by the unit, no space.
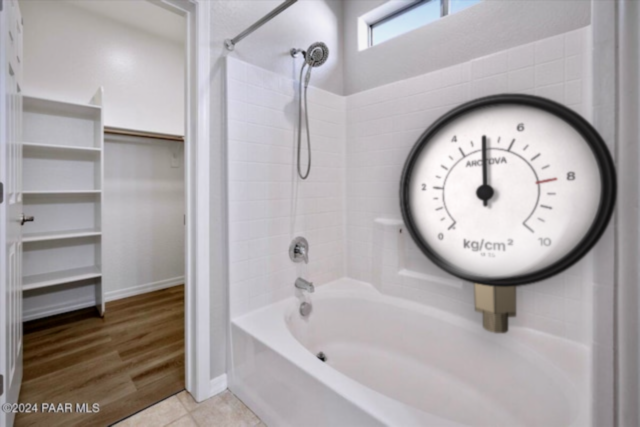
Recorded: 5kg/cm²
